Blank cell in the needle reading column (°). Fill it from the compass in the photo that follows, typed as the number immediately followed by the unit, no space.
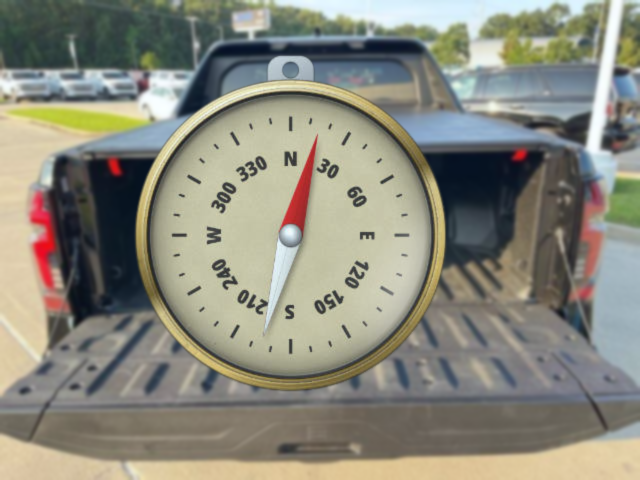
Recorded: 15°
